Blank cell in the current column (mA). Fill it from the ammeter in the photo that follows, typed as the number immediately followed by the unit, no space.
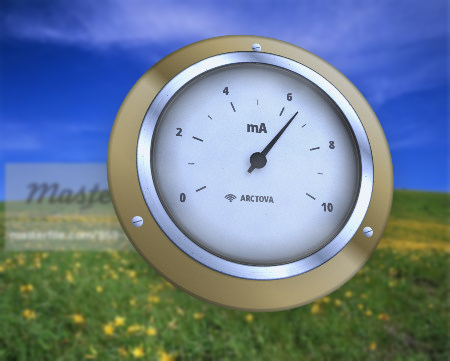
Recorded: 6.5mA
